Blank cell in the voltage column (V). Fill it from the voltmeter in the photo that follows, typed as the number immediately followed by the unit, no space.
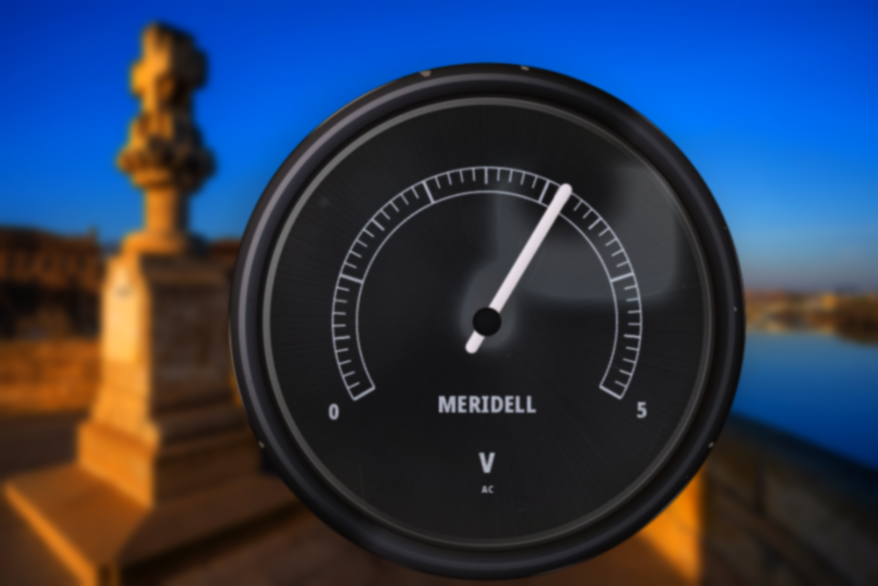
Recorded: 3.15V
